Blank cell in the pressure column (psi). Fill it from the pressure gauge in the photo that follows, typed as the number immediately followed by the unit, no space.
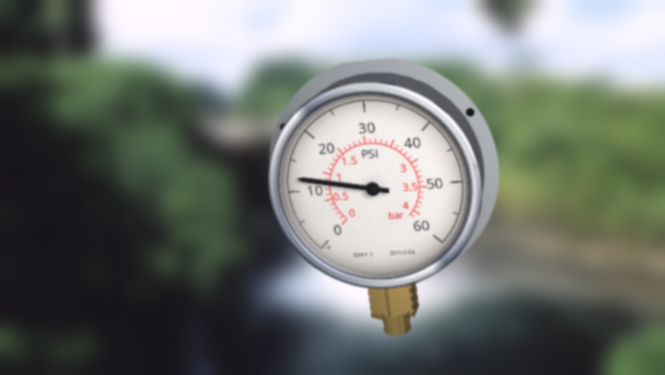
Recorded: 12.5psi
